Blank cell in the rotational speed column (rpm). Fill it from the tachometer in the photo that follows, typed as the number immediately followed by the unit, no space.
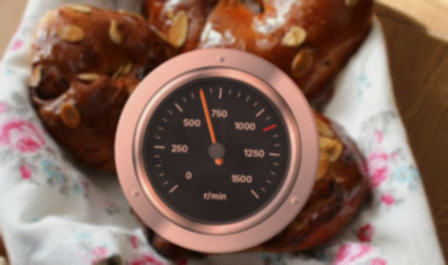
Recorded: 650rpm
